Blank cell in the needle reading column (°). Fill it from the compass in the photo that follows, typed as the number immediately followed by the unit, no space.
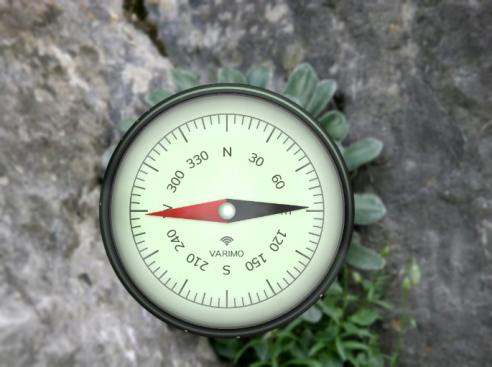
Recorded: 267.5°
